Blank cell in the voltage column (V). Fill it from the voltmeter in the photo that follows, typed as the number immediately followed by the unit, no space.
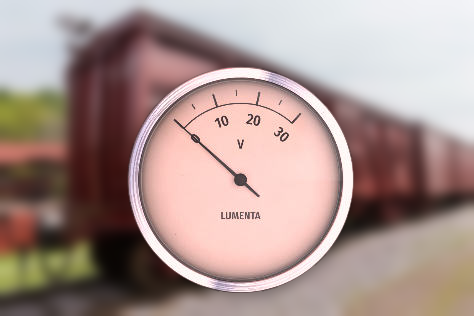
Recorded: 0V
